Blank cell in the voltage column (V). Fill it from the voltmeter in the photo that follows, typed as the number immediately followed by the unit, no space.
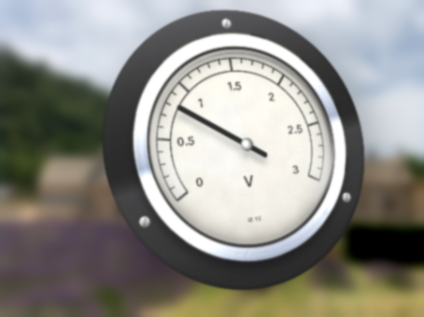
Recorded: 0.8V
